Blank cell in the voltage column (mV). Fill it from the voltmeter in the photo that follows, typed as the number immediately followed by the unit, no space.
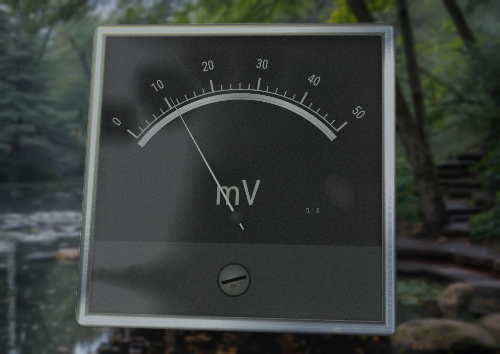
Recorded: 11mV
